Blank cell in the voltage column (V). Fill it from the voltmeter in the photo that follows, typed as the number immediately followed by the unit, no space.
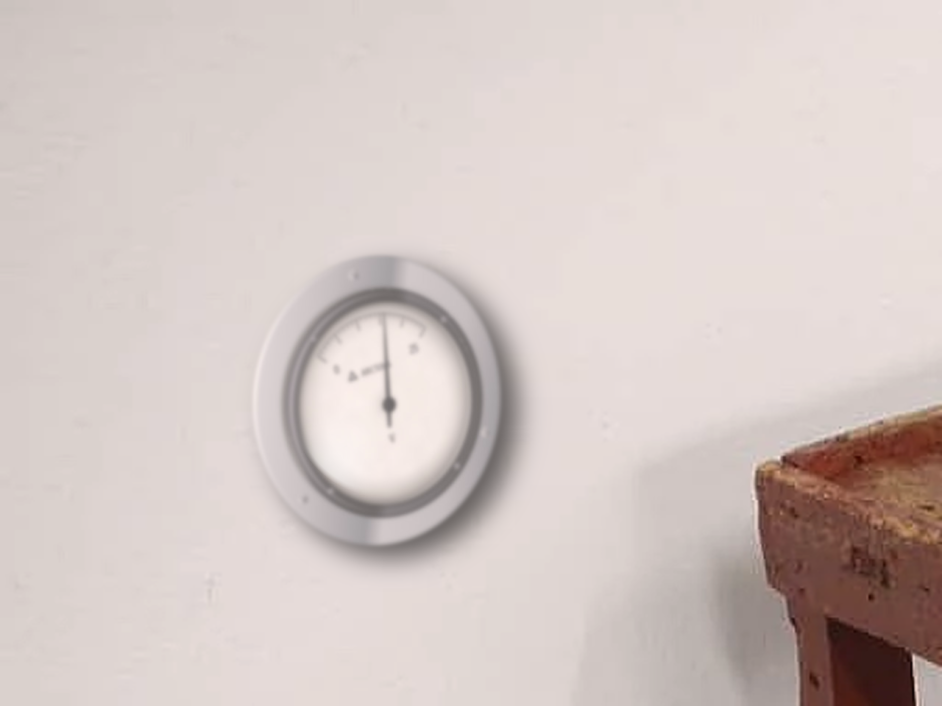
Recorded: 15V
